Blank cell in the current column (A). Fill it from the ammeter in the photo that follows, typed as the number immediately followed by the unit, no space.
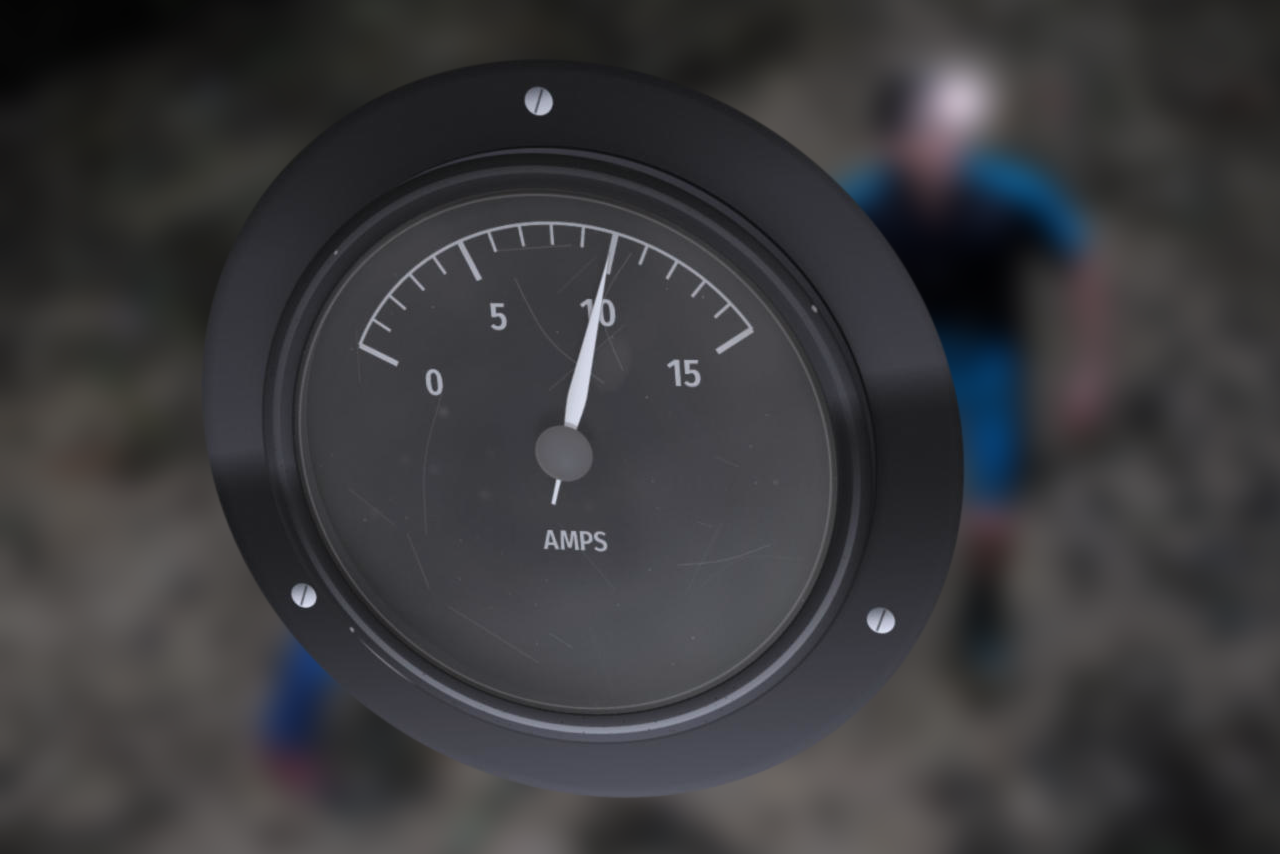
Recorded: 10A
